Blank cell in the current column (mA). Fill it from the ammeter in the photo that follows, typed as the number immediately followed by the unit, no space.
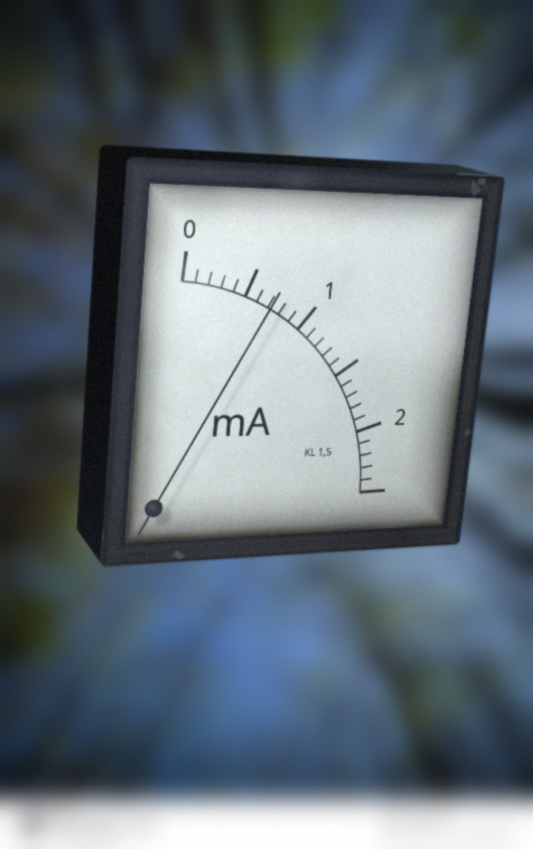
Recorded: 0.7mA
